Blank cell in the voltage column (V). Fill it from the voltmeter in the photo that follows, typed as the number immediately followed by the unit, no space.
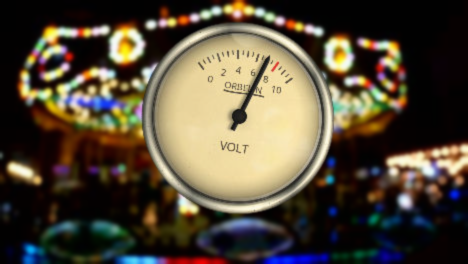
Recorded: 7V
